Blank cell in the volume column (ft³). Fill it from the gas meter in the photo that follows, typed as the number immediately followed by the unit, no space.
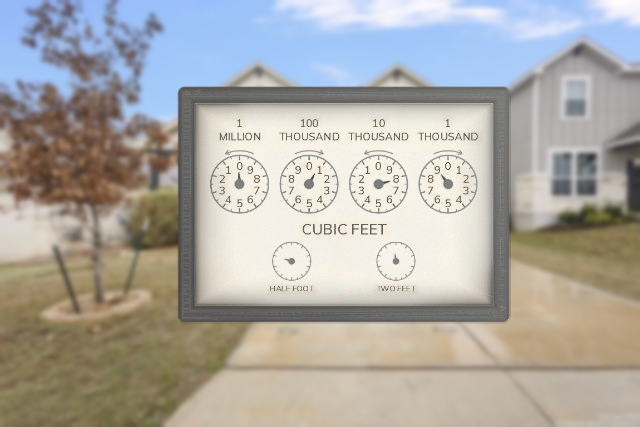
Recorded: 7900ft³
